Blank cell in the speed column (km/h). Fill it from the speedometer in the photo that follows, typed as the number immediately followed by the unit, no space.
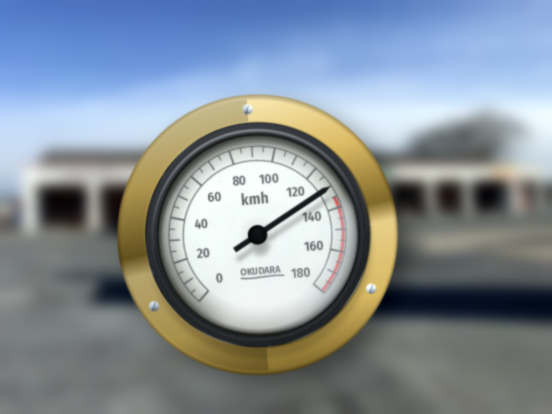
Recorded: 130km/h
